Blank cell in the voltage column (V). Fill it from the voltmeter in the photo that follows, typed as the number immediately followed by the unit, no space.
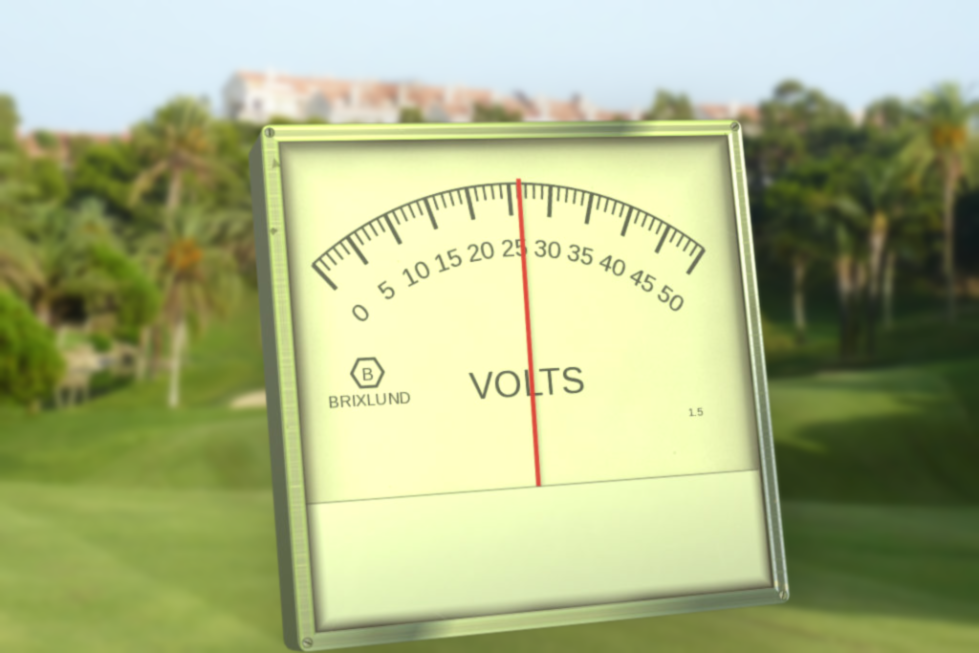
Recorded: 26V
